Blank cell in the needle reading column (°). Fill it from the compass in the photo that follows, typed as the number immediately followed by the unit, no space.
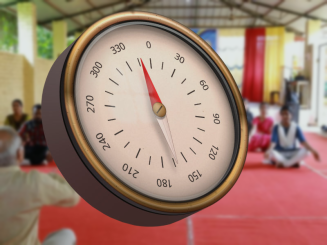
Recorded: 345°
